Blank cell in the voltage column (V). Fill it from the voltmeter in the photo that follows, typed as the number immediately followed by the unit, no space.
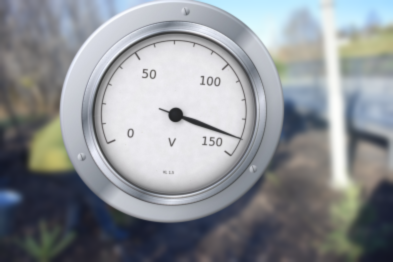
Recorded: 140V
